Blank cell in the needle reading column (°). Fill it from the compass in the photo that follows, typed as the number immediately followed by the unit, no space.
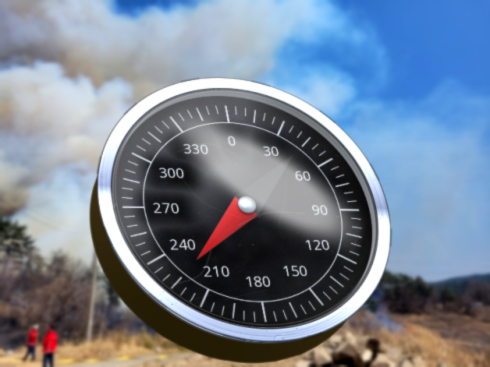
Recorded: 225°
